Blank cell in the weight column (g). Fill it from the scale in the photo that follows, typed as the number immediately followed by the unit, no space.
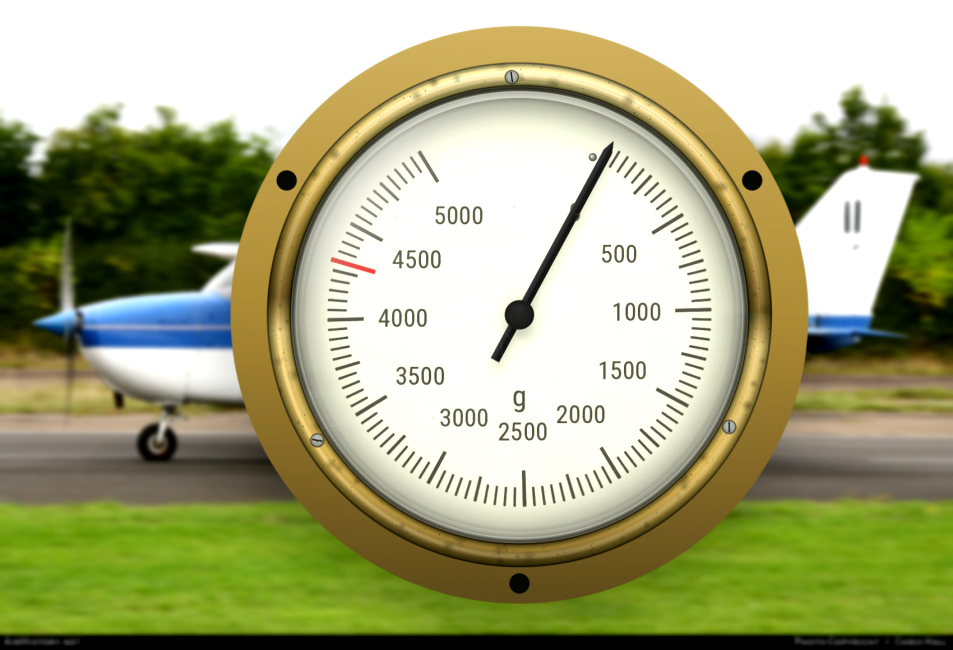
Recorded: 0g
